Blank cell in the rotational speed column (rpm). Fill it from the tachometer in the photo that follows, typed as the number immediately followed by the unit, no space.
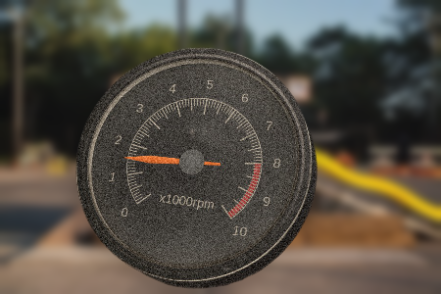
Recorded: 1500rpm
